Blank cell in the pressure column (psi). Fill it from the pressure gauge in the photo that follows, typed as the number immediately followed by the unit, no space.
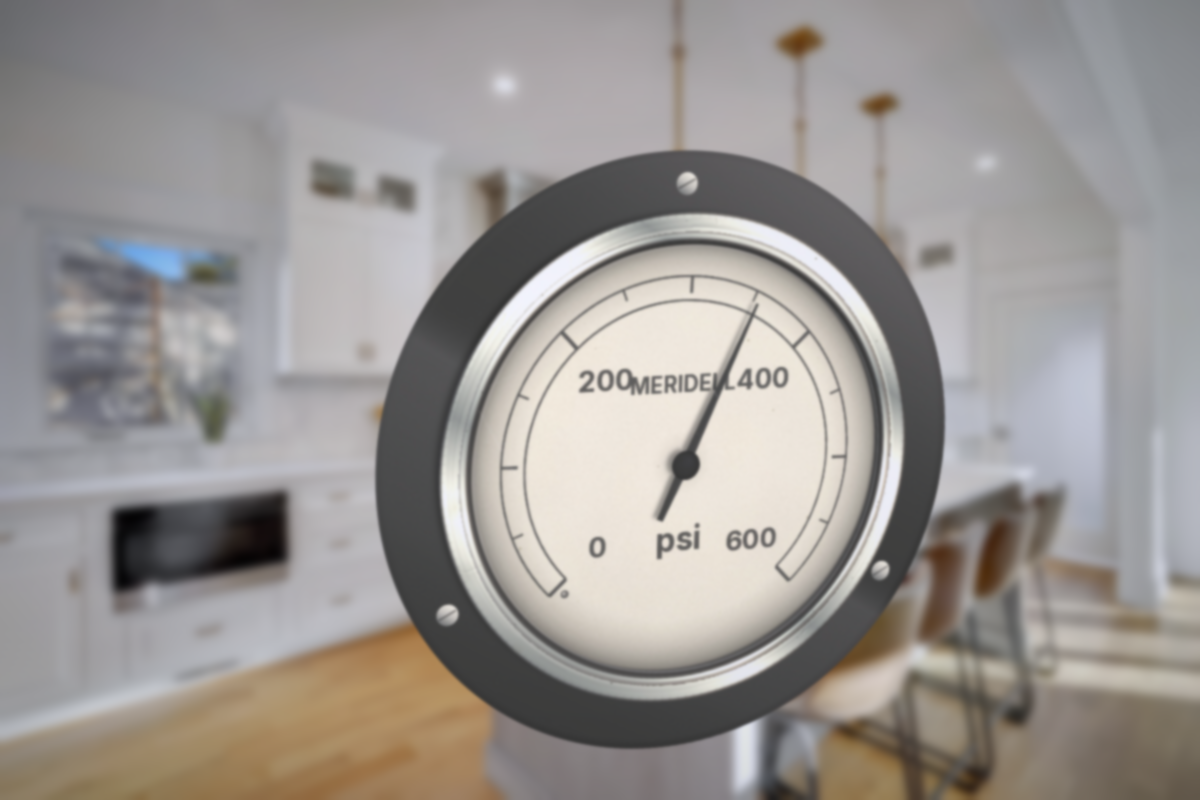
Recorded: 350psi
